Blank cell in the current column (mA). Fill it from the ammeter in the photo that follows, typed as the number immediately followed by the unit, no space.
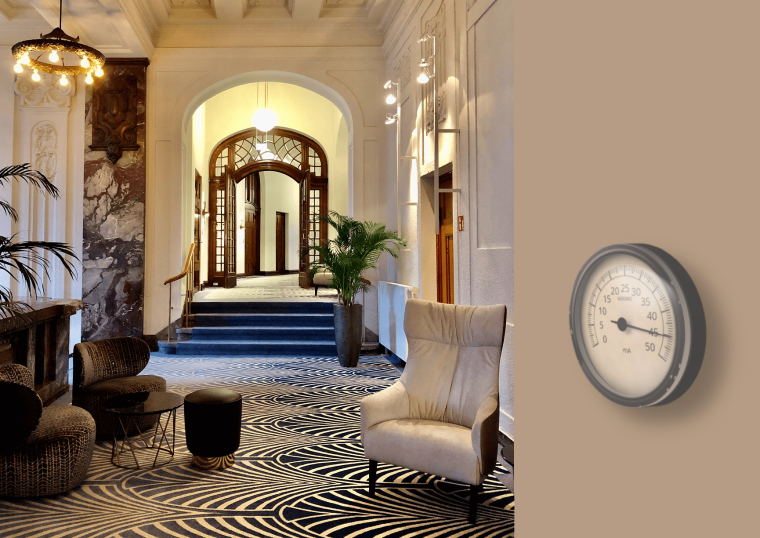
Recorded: 45mA
